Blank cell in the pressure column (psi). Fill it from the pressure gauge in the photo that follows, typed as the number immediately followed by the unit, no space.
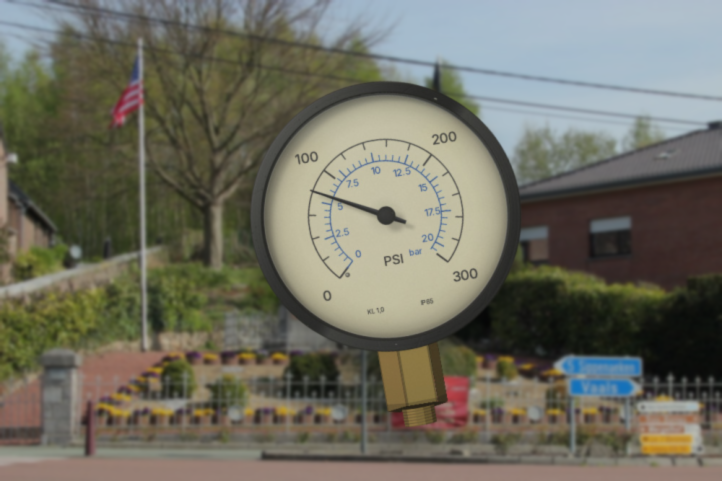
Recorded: 80psi
